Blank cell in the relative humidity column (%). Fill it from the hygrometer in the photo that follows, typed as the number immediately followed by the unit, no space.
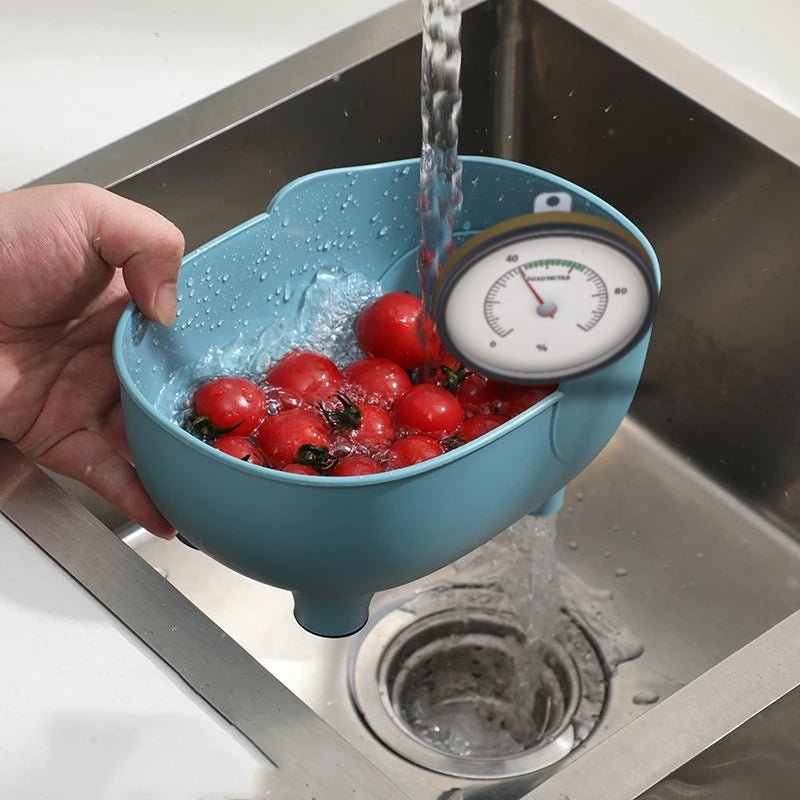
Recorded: 40%
